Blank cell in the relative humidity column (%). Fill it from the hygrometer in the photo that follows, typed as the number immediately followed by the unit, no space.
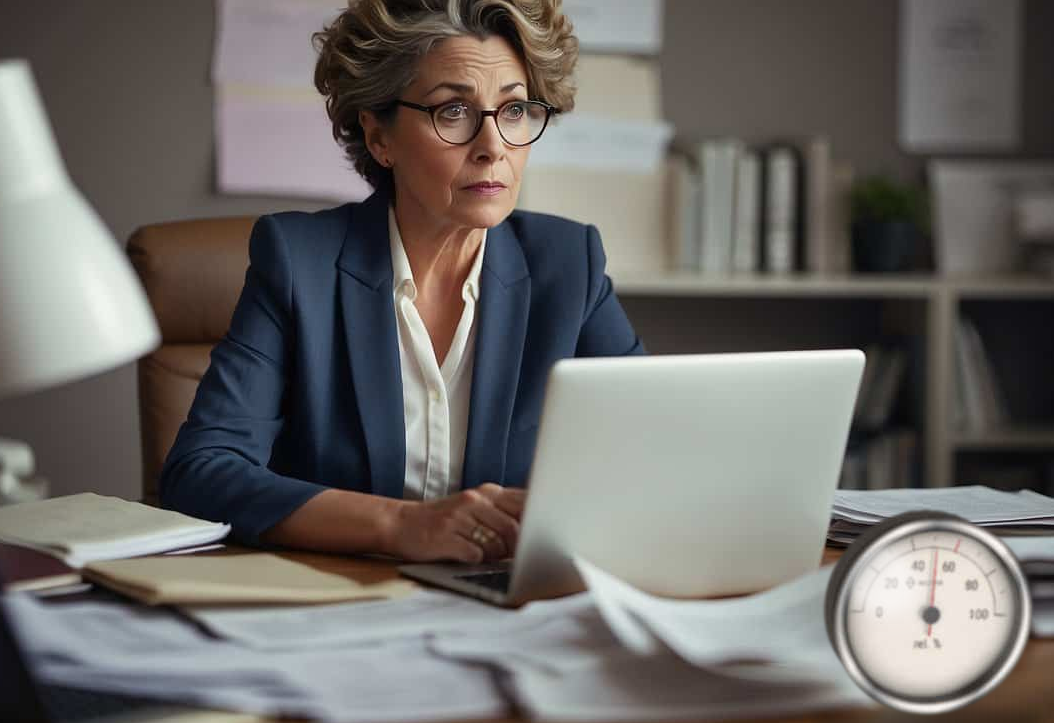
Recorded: 50%
